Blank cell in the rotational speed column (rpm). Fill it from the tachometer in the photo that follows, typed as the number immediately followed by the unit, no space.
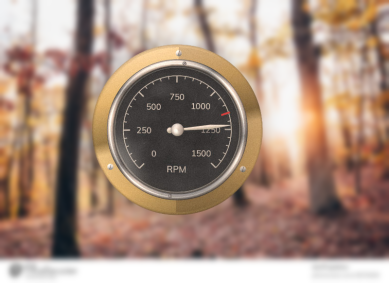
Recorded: 1225rpm
